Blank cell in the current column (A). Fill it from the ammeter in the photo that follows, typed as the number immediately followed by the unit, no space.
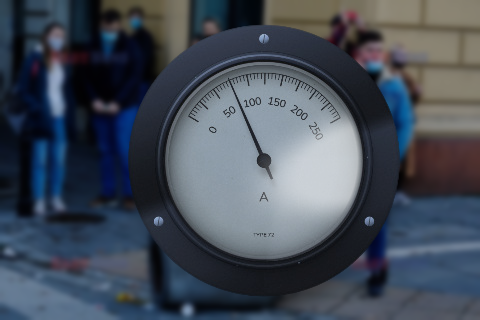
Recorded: 75A
